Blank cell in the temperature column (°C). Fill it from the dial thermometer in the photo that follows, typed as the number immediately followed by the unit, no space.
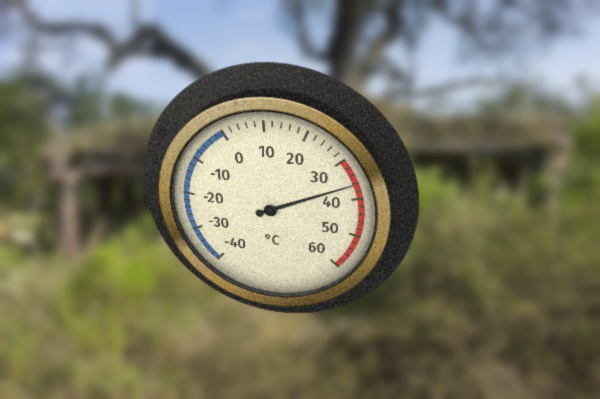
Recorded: 36°C
